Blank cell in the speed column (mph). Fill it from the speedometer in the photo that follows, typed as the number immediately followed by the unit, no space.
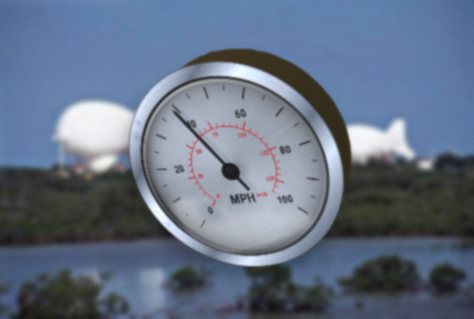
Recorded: 40mph
